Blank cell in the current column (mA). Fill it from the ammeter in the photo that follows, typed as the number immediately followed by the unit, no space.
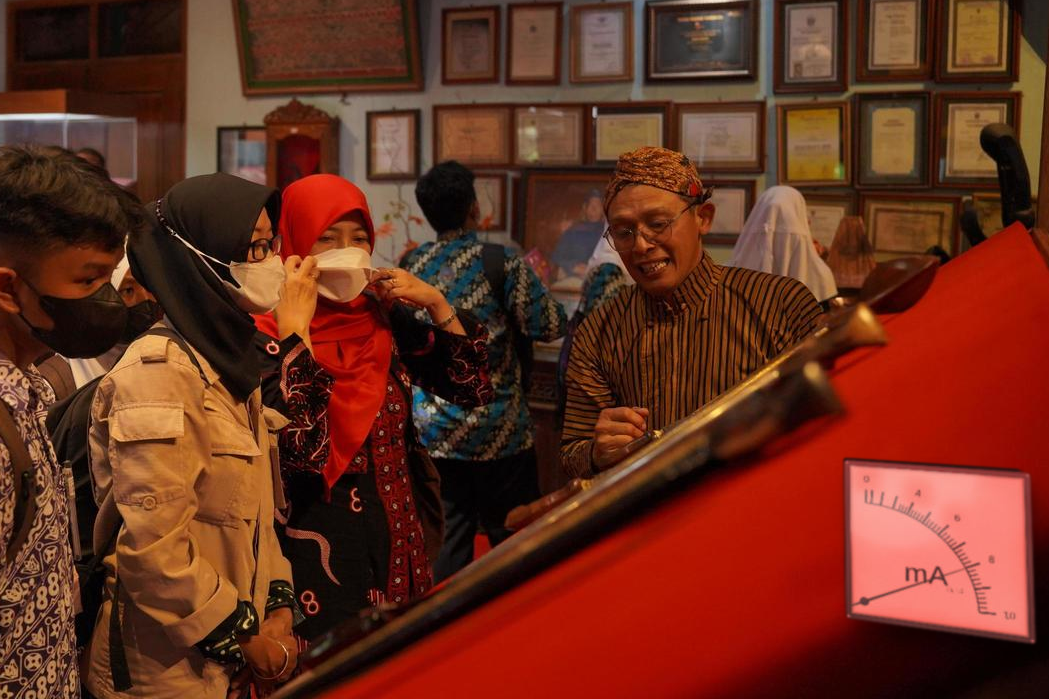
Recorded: 8mA
